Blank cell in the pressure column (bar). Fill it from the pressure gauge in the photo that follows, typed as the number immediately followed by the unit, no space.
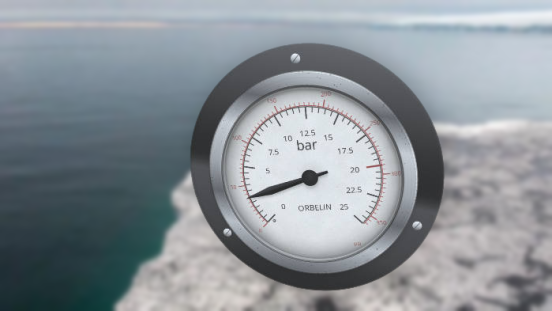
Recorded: 2.5bar
